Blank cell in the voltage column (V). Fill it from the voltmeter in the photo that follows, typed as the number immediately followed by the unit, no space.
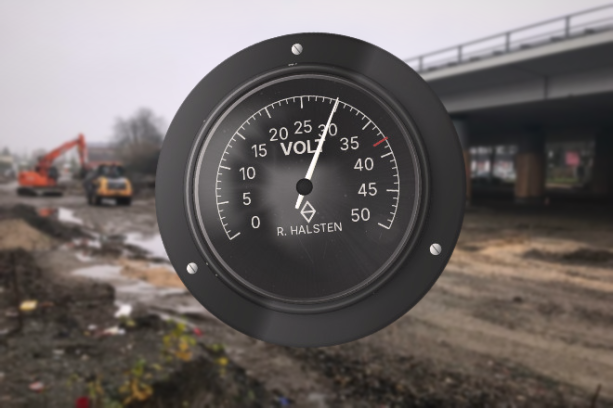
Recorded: 30V
